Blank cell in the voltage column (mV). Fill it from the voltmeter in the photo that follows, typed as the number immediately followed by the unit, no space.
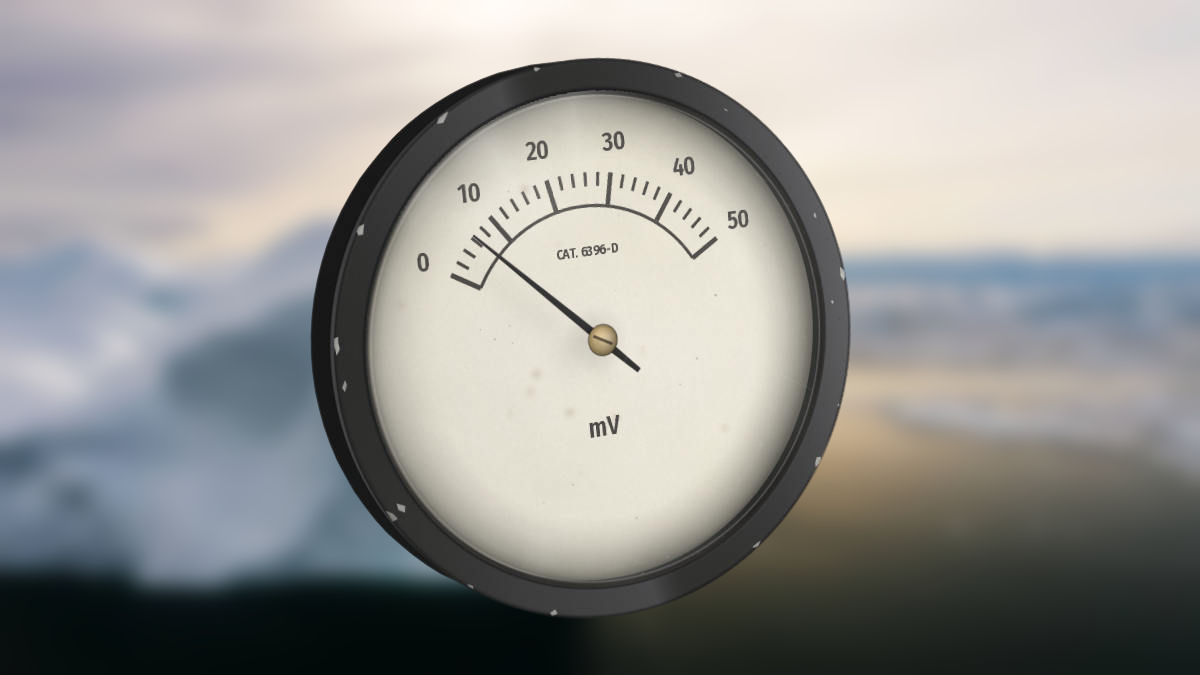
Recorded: 6mV
